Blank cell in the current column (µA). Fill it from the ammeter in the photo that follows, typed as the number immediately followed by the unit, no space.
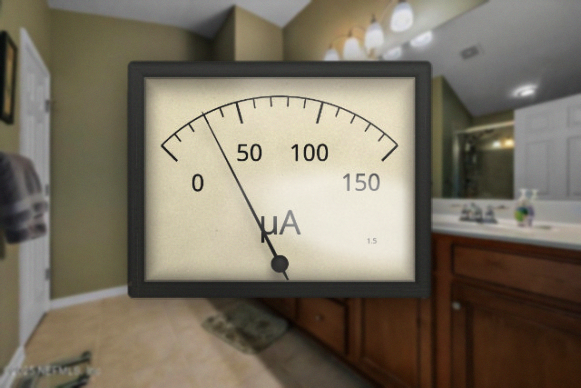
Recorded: 30µA
